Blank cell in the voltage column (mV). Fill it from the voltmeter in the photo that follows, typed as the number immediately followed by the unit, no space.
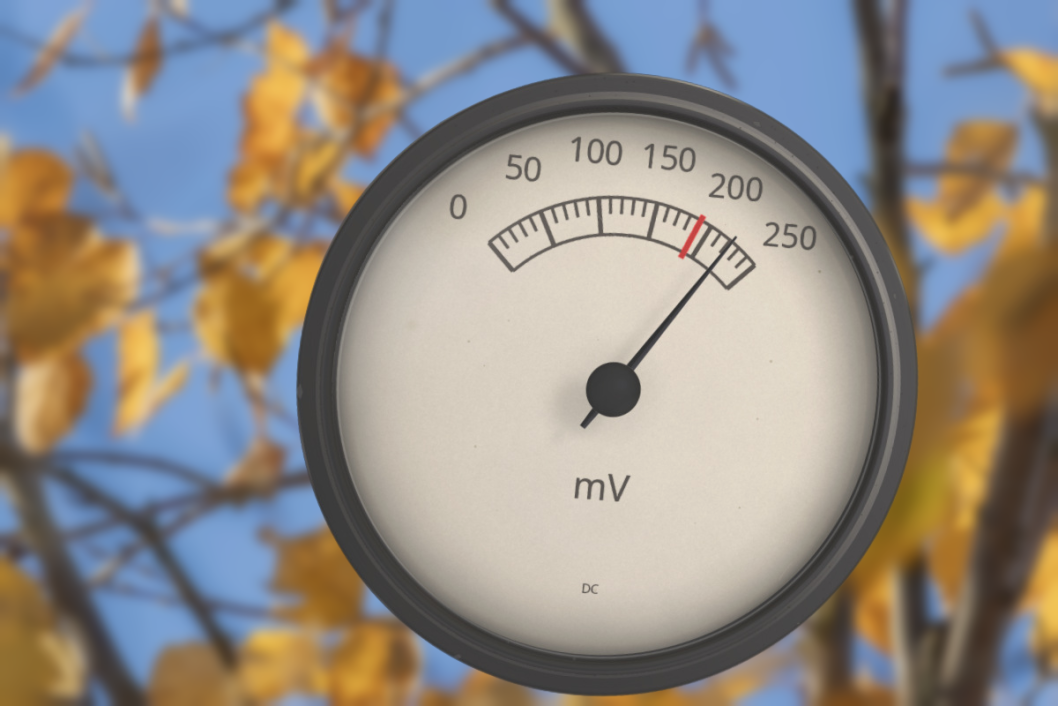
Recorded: 220mV
